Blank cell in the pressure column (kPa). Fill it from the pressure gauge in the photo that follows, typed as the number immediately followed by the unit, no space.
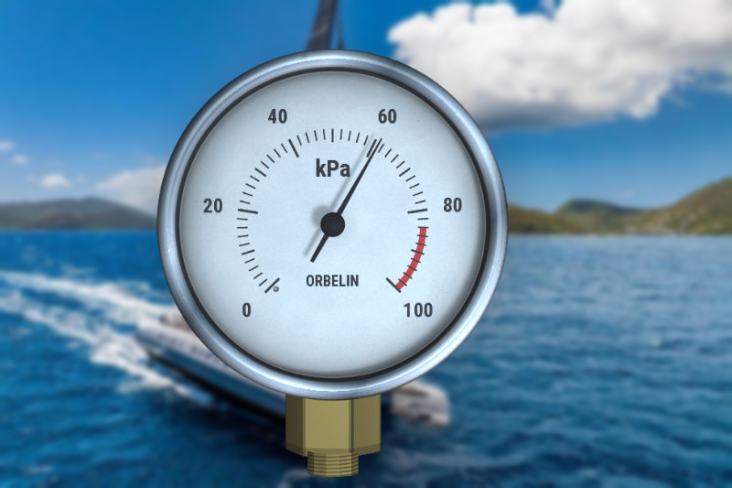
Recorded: 61kPa
